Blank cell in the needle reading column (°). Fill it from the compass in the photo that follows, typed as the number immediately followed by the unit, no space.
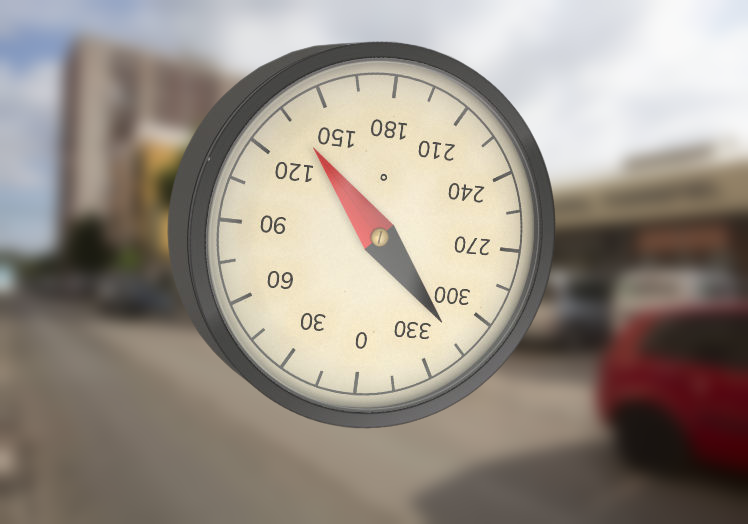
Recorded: 135°
